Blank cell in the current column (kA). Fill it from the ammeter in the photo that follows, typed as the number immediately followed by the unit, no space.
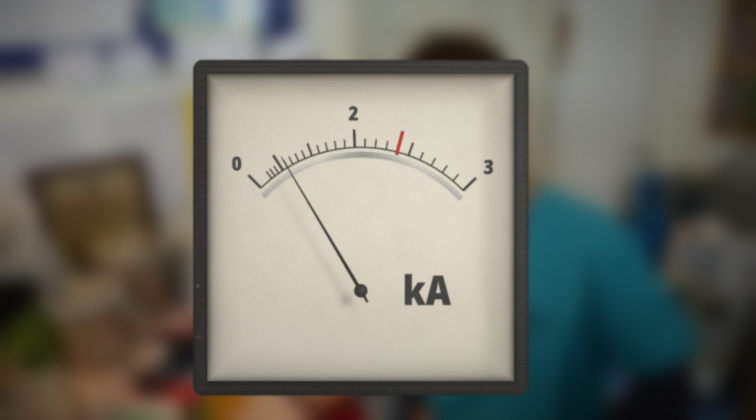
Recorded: 1.1kA
